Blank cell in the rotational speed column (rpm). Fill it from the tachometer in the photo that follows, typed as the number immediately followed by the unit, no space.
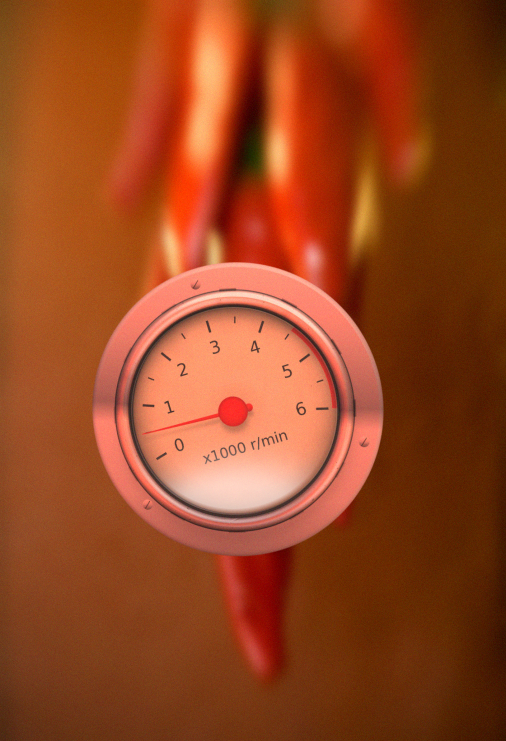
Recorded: 500rpm
